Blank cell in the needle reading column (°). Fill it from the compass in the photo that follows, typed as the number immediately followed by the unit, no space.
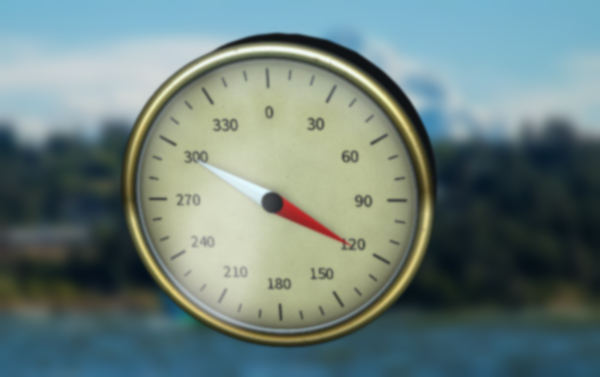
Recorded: 120°
